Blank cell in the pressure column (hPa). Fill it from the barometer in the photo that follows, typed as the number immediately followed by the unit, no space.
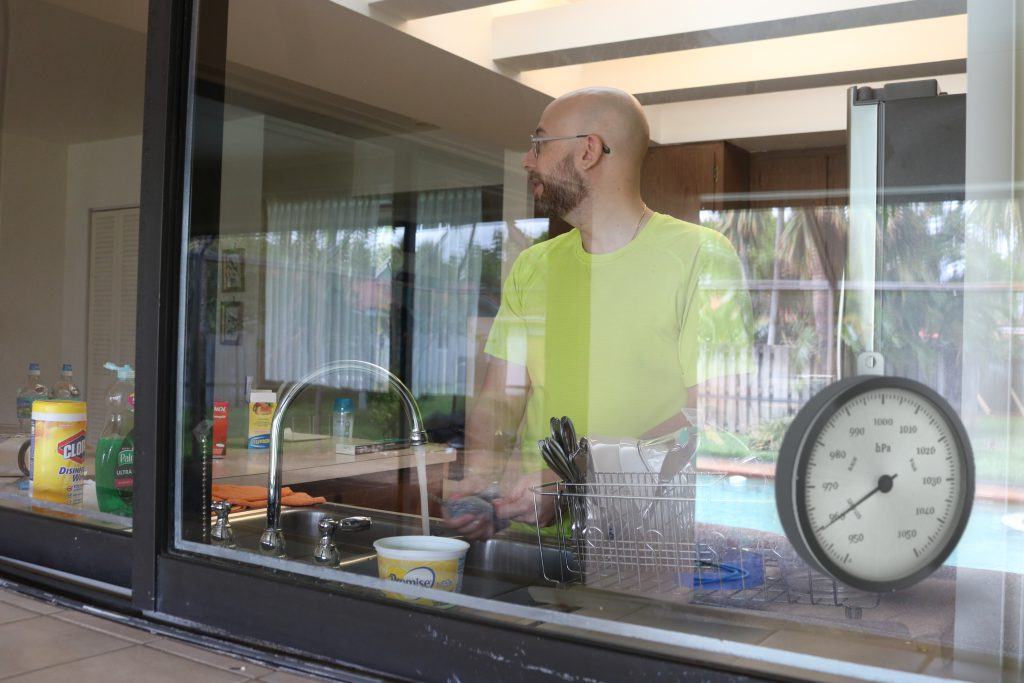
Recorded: 960hPa
